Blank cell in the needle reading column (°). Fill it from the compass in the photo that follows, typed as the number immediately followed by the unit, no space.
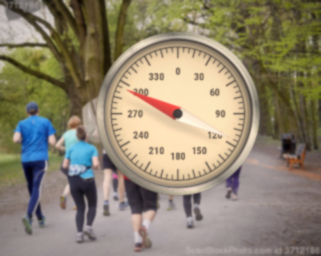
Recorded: 295°
